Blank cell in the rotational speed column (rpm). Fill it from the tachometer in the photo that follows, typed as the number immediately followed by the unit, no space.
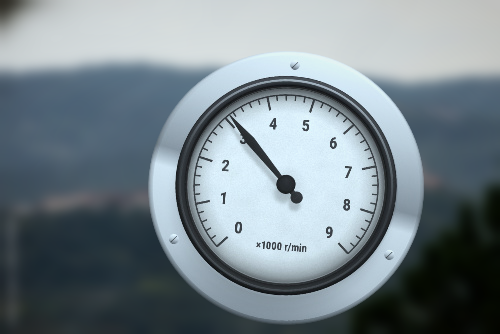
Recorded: 3100rpm
